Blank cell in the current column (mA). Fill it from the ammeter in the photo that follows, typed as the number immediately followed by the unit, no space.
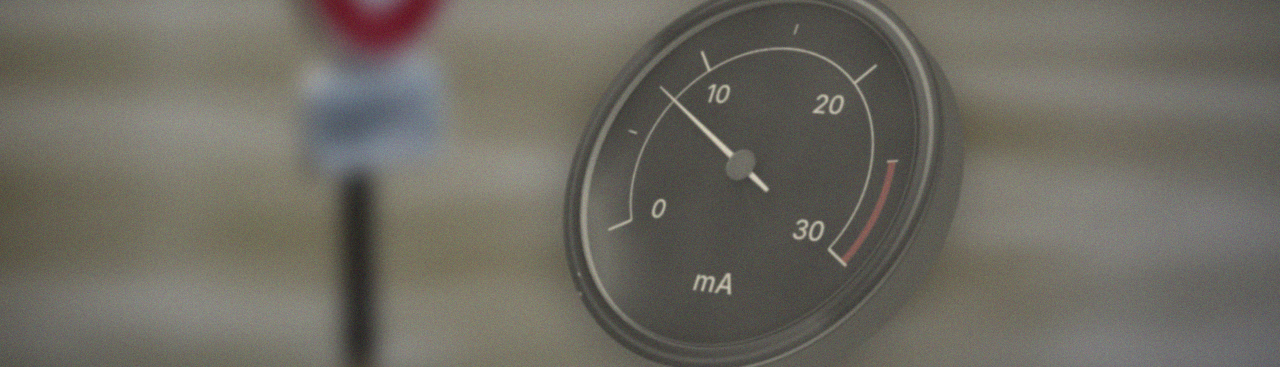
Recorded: 7.5mA
